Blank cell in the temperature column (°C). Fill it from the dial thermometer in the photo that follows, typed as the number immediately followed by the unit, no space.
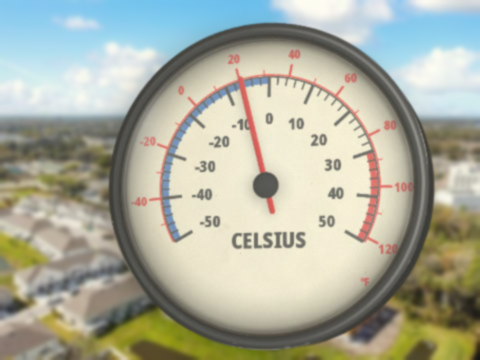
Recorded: -6°C
